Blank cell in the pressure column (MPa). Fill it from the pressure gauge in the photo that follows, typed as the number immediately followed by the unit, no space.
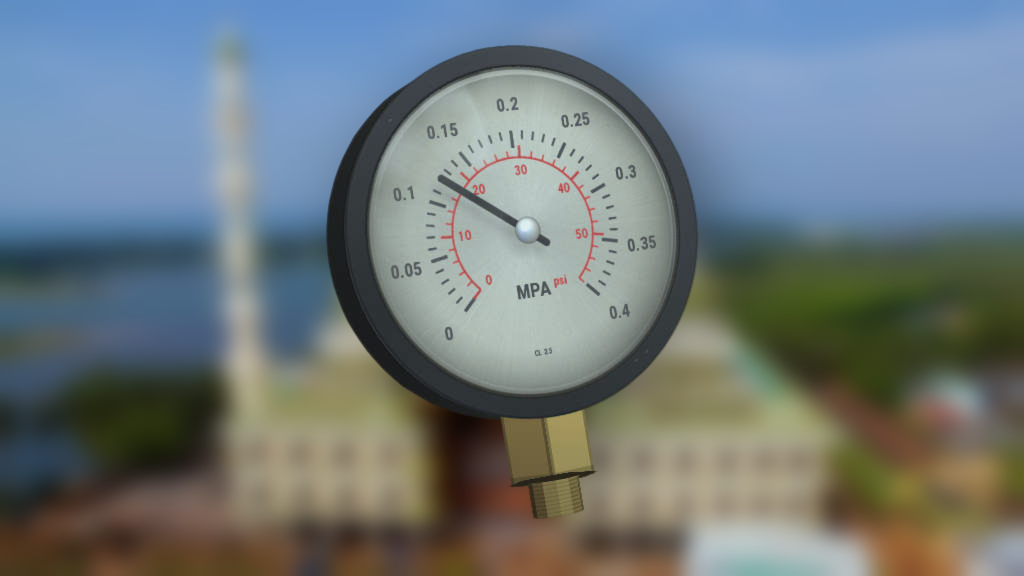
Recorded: 0.12MPa
